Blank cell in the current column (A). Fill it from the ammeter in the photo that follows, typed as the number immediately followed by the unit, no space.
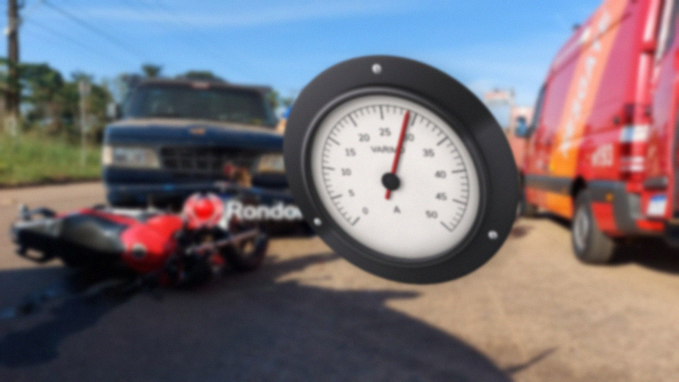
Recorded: 29A
